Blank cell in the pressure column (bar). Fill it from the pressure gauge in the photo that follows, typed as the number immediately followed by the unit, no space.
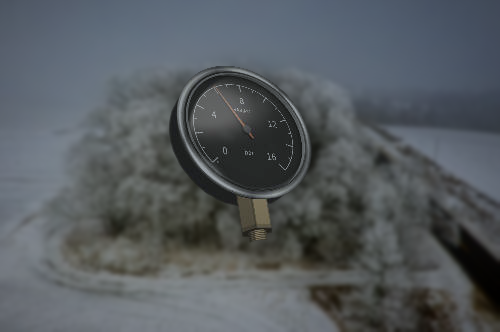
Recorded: 6bar
